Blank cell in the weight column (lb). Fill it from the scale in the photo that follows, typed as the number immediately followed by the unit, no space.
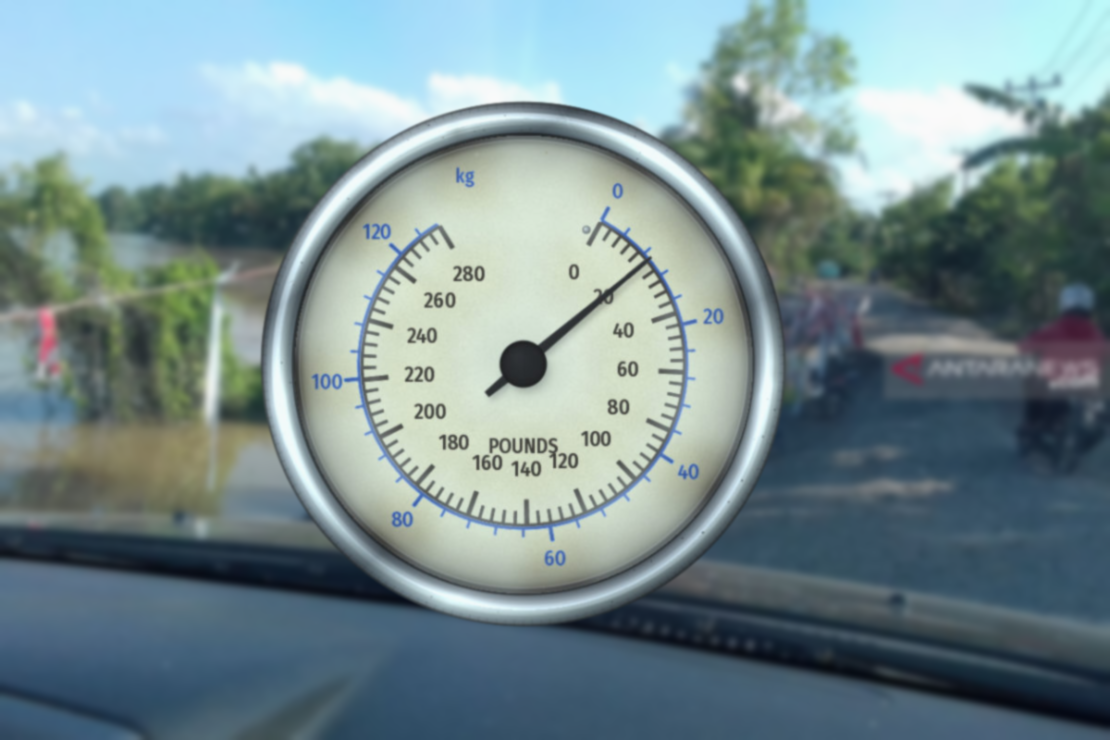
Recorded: 20lb
